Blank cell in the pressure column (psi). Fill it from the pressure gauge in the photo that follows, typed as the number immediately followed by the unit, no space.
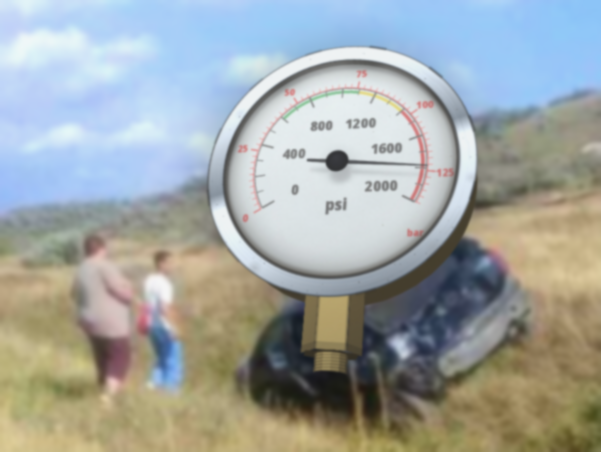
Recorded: 1800psi
